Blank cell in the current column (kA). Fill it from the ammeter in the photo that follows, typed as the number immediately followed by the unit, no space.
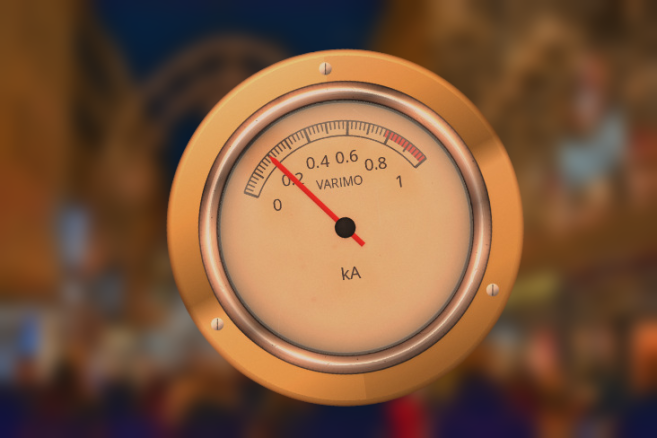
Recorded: 0.2kA
